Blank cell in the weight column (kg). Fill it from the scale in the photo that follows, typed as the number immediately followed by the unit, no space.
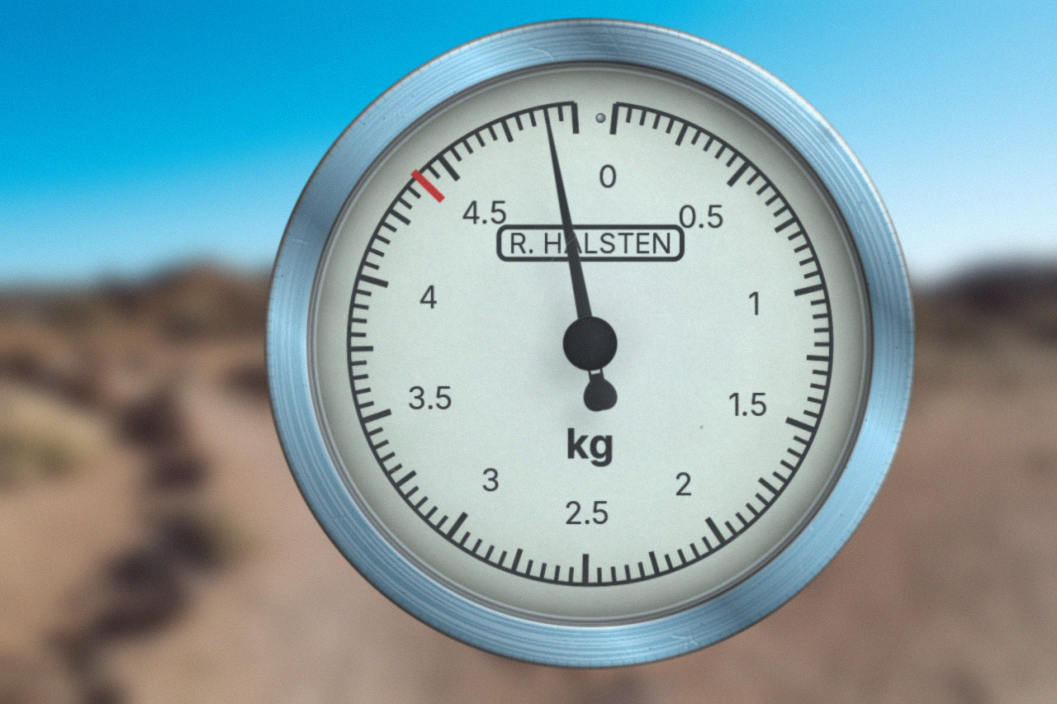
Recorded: 4.9kg
